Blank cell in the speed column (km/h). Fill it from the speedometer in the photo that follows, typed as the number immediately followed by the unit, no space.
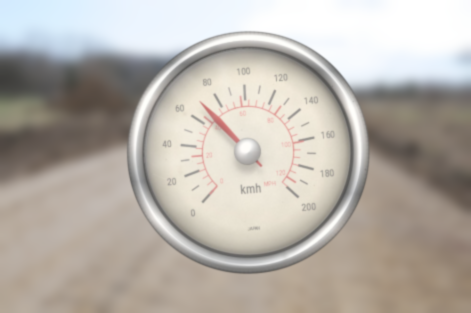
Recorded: 70km/h
